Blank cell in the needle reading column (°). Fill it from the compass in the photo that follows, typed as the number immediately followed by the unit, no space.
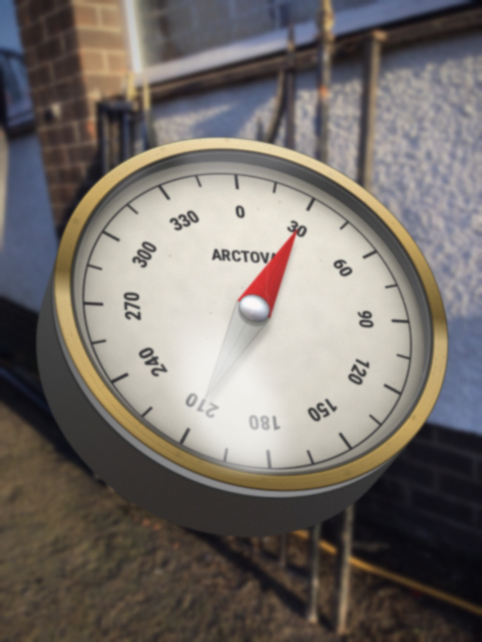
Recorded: 30°
